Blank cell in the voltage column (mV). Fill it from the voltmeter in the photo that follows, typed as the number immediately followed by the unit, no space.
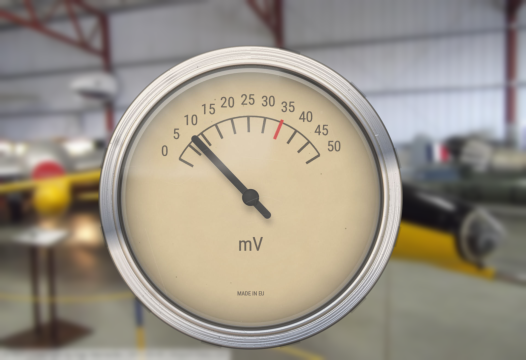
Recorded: 7.5mV
